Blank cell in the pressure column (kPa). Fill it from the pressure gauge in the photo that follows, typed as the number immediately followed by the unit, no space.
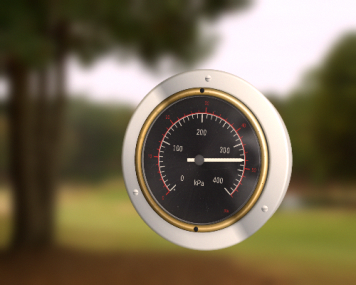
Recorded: 330kPa
